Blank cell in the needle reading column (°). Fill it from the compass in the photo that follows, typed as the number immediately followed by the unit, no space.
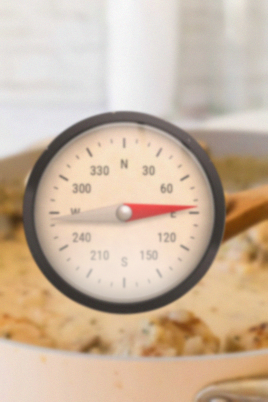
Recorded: 85°
